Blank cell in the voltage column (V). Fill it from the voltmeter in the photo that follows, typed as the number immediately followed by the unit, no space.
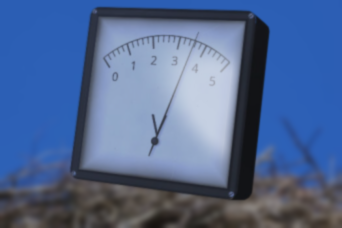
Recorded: 3.6V
